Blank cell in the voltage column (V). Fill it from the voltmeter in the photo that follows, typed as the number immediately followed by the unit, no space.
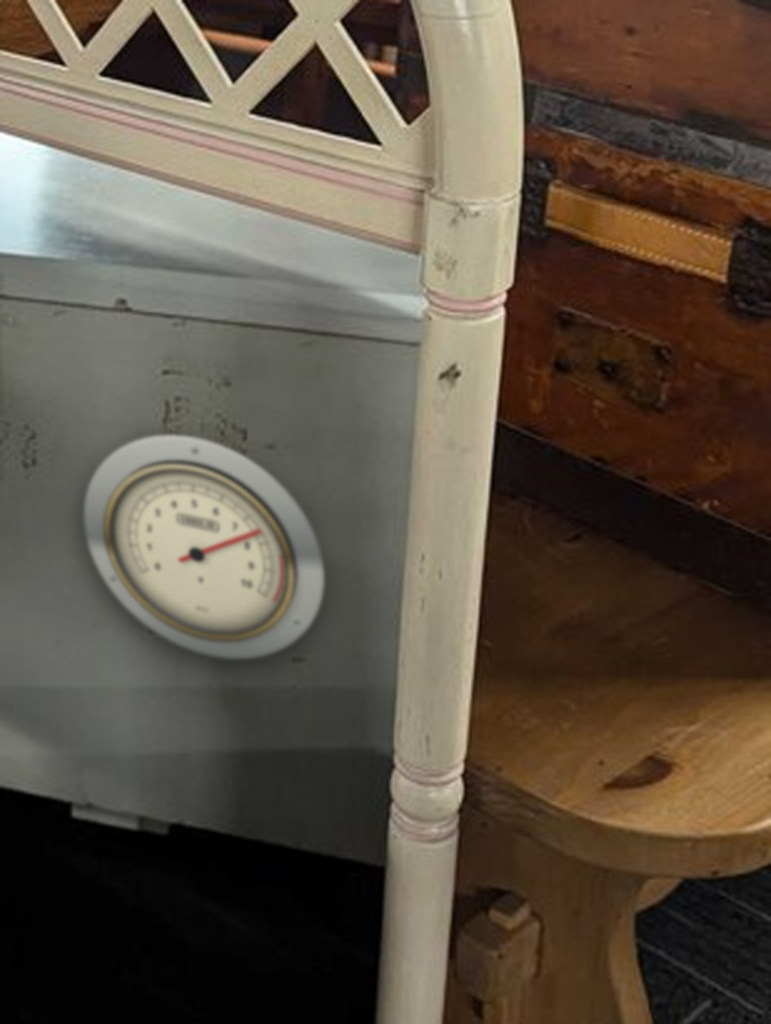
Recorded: 7.5V
